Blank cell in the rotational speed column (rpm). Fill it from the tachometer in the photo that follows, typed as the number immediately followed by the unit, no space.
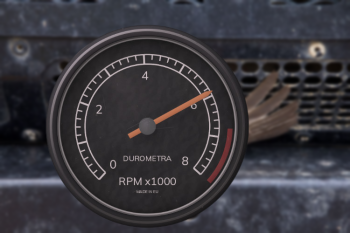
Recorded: 5900rpm
